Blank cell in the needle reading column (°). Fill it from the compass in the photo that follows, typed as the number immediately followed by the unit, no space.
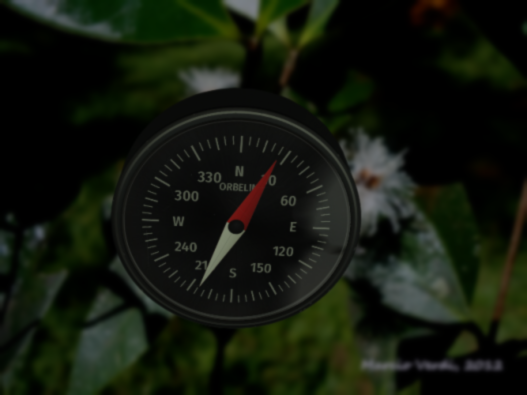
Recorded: 25°
